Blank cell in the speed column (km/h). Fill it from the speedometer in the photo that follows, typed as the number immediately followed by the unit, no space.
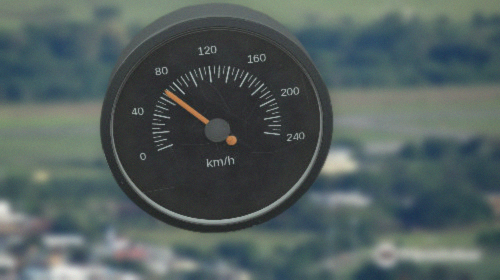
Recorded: 70km/h
